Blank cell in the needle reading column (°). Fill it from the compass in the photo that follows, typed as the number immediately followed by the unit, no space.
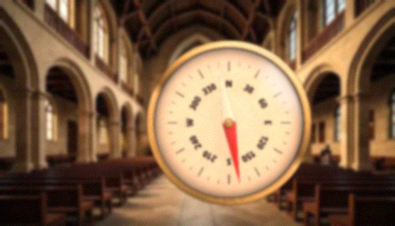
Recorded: 170°
